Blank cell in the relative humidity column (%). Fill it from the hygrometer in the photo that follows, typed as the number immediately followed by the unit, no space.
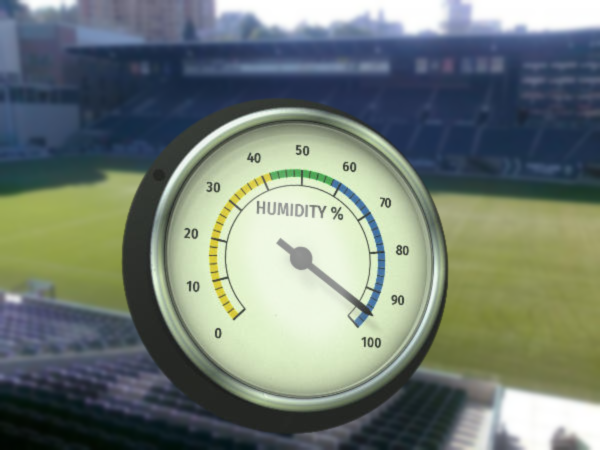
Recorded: 96%
